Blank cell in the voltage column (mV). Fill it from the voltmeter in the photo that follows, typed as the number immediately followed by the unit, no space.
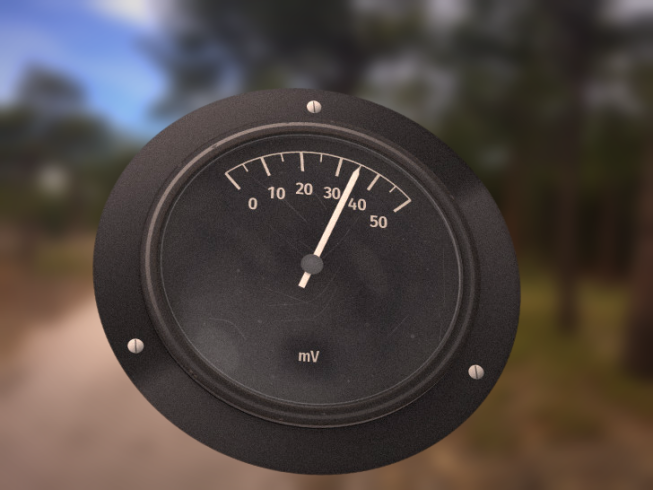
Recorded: 35mV
